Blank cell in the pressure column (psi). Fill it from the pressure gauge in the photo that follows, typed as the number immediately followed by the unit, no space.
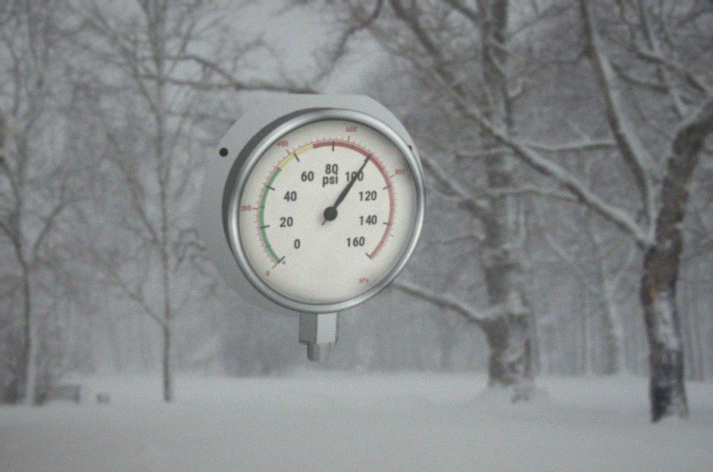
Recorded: 100psi
